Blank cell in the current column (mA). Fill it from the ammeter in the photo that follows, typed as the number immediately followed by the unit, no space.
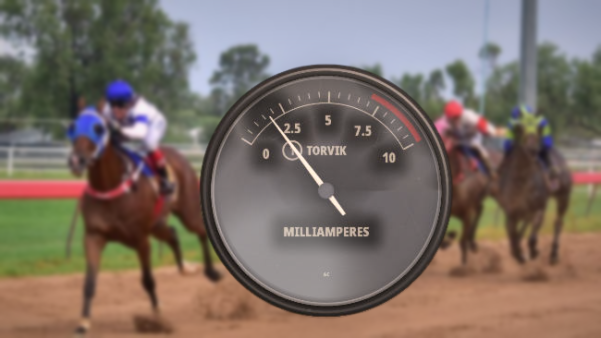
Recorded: 1.75mA
